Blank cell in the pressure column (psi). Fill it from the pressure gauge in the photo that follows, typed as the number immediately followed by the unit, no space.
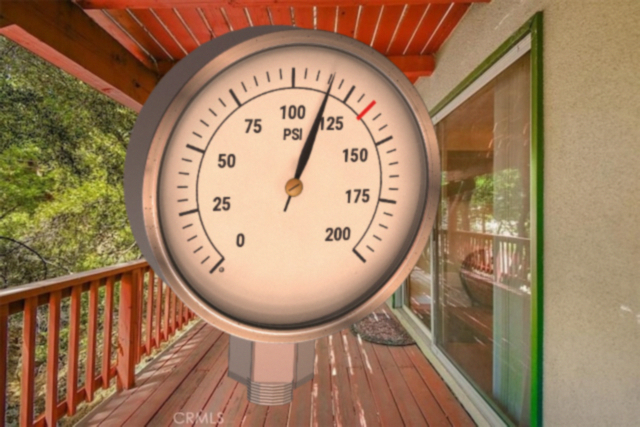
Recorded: 115psi
